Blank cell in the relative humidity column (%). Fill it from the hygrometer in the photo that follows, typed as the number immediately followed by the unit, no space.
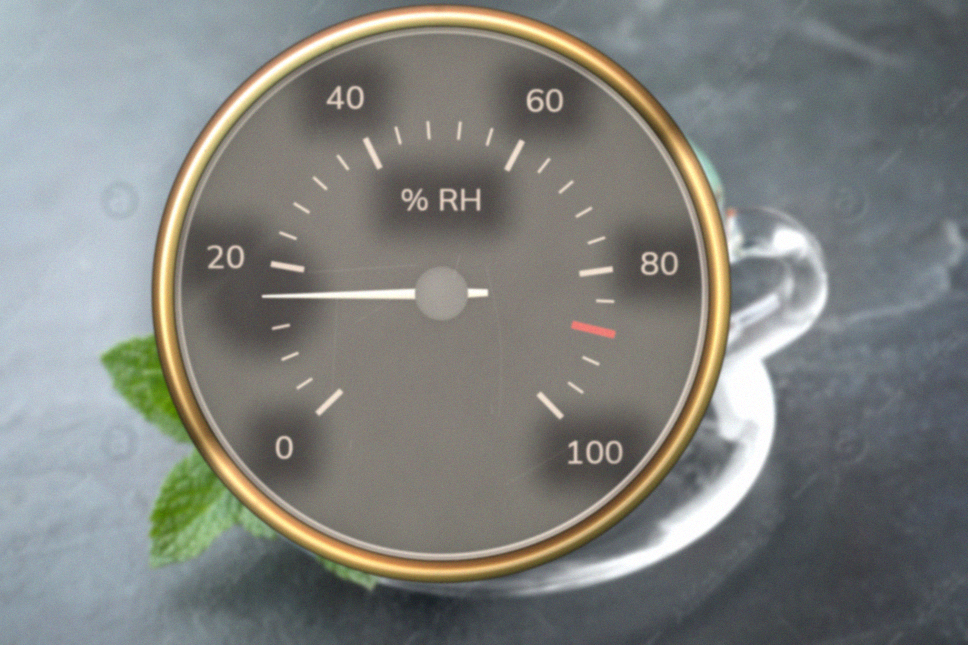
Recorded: 16%
